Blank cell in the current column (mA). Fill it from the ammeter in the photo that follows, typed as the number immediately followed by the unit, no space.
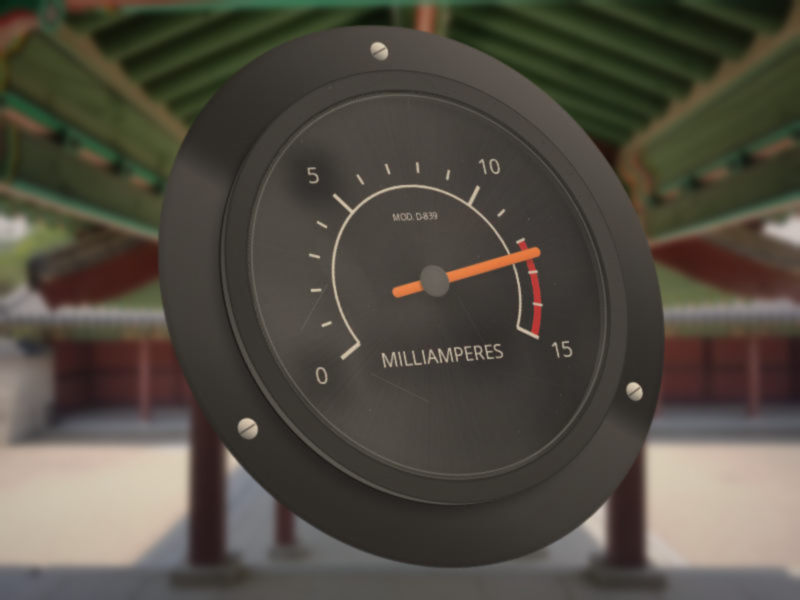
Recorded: 12.5mA
